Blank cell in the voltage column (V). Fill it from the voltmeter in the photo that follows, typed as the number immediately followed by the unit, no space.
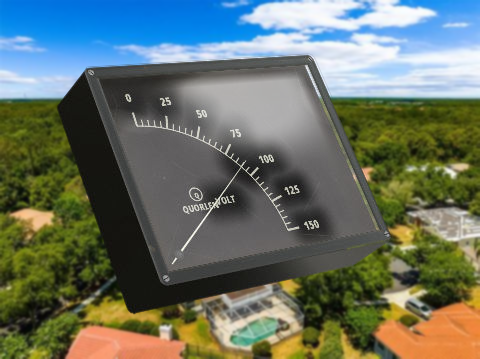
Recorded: 90V
